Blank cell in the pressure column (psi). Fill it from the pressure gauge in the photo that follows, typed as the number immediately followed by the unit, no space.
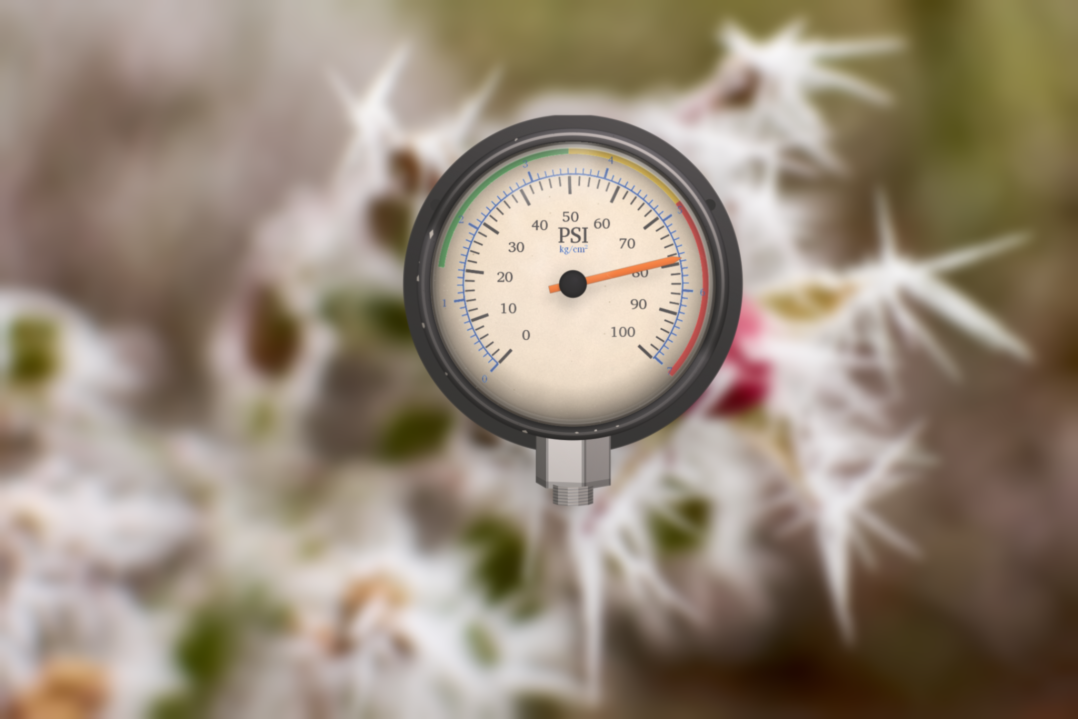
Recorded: 79psi
